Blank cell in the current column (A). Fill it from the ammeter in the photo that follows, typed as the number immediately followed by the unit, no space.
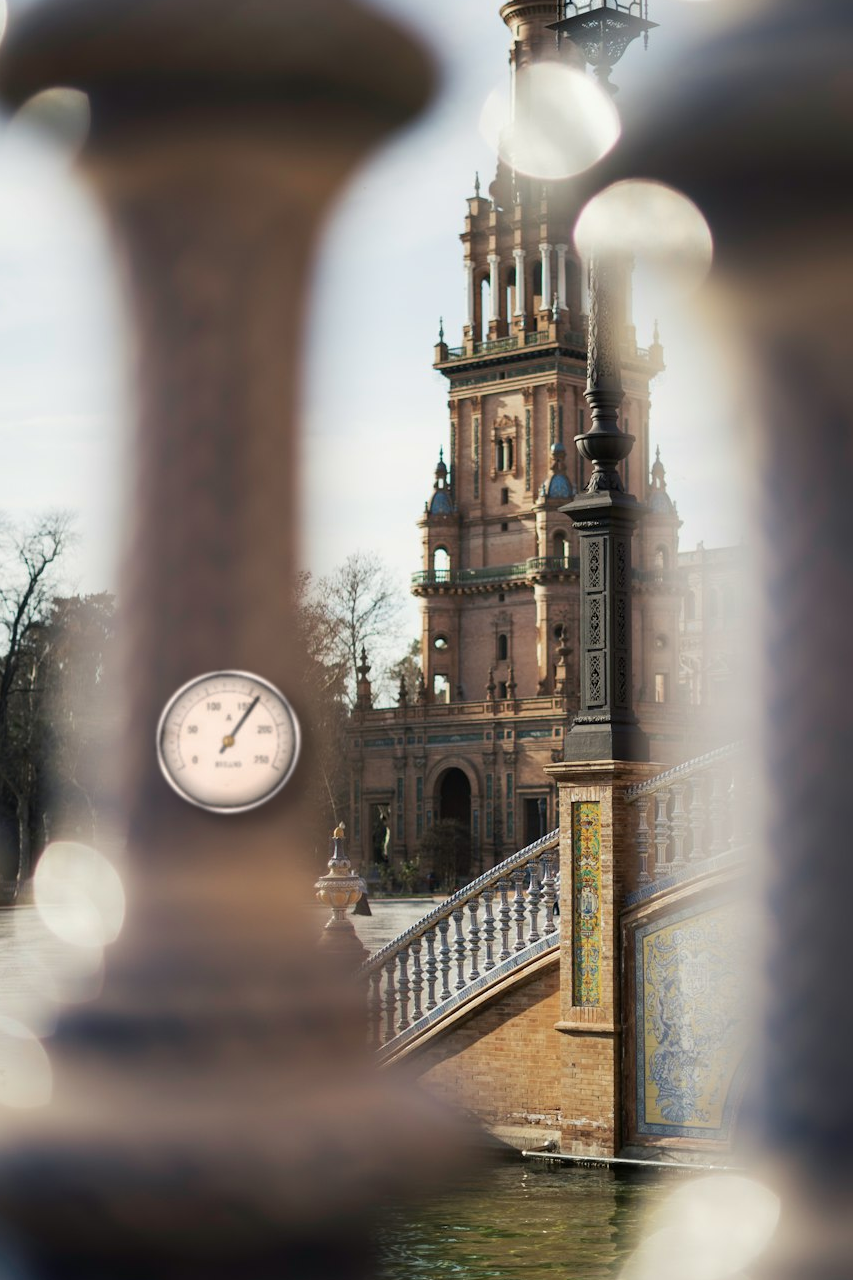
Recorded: 160A
